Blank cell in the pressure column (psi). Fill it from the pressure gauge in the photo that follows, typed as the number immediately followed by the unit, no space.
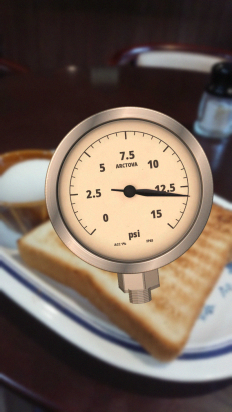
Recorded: 13psi
